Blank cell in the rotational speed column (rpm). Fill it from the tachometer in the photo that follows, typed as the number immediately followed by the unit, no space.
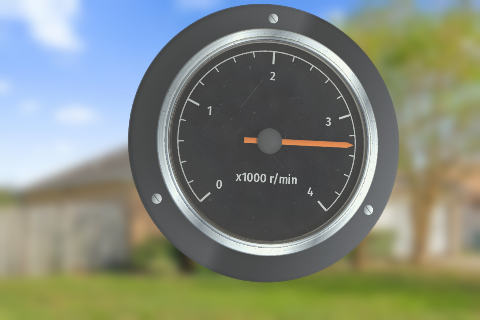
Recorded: 3300rpm
